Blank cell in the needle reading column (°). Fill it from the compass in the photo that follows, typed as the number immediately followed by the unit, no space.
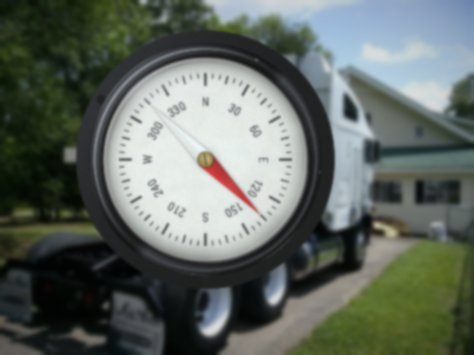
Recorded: 135°
